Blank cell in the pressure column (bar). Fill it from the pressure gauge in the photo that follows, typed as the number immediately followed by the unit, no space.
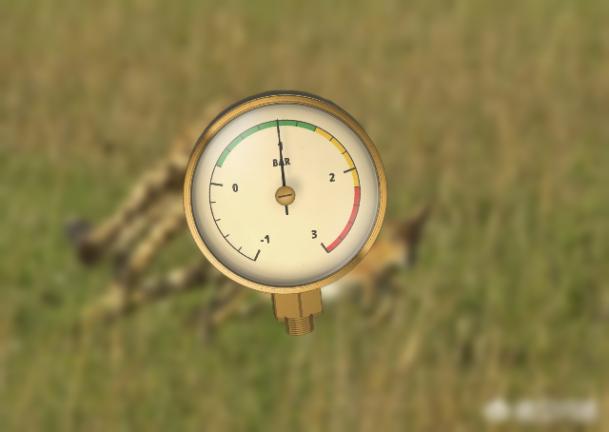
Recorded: 1bar
